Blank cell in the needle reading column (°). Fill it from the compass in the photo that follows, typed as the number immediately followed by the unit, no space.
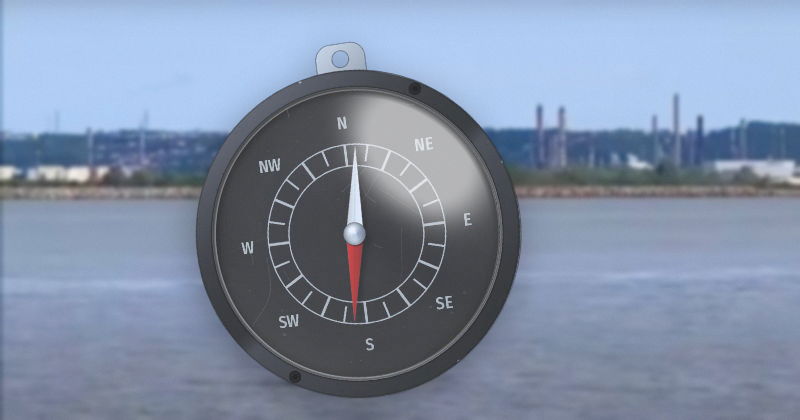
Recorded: 187.5°
